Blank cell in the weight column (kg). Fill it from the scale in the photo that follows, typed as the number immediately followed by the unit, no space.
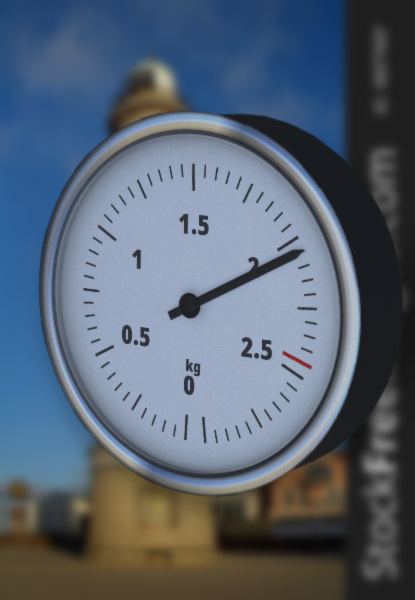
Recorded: 2.05kg
